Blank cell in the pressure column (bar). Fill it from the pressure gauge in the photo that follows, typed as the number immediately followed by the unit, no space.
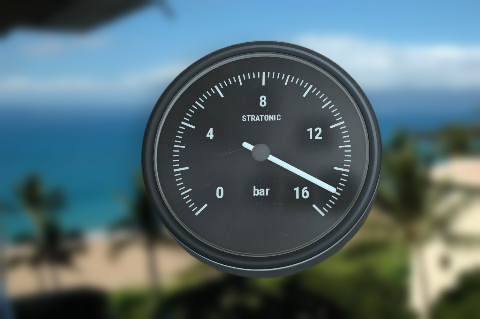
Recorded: 15bar
